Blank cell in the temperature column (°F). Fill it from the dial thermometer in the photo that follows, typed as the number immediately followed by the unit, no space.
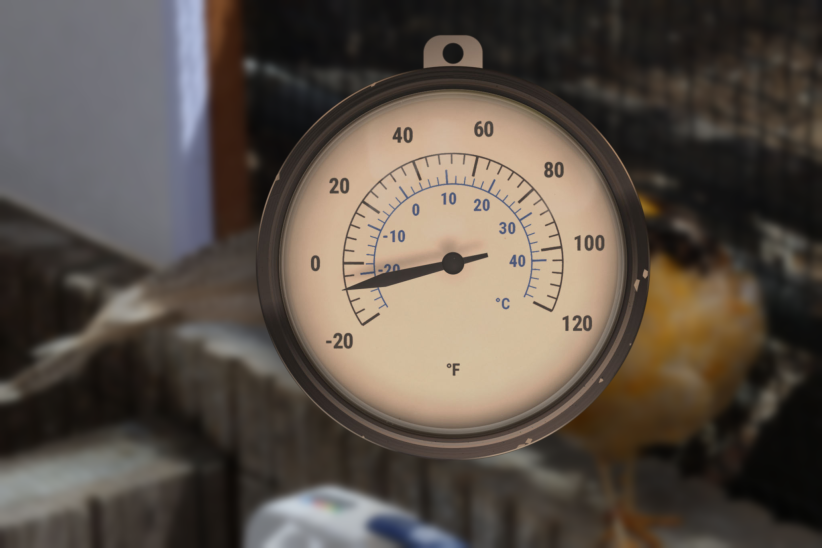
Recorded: -8°F
